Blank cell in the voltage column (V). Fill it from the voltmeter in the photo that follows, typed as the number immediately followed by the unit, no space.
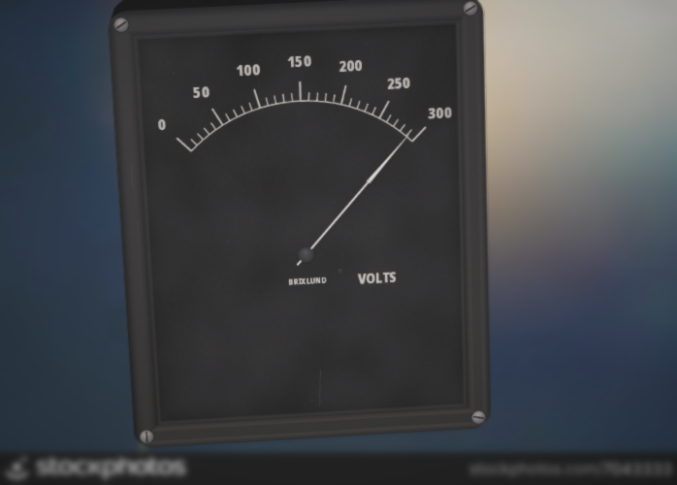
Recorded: 290V
